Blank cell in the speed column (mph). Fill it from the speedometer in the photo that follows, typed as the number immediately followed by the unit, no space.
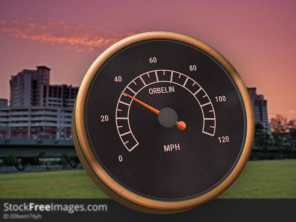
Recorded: 35mph
